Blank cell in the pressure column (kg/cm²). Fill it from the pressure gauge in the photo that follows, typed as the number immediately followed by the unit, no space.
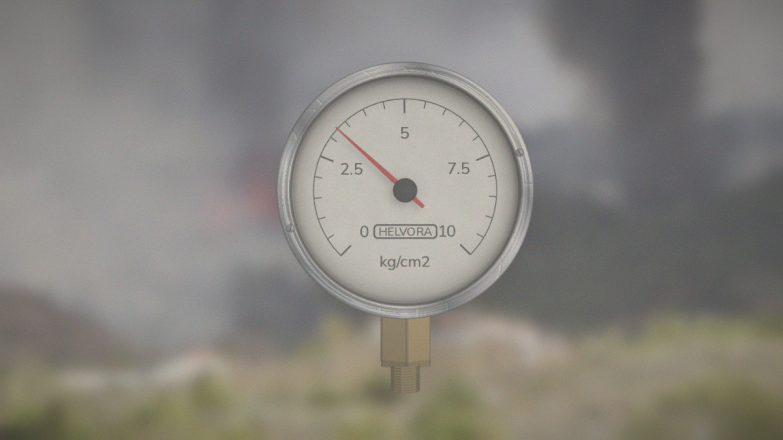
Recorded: 3.25kg/cm²
